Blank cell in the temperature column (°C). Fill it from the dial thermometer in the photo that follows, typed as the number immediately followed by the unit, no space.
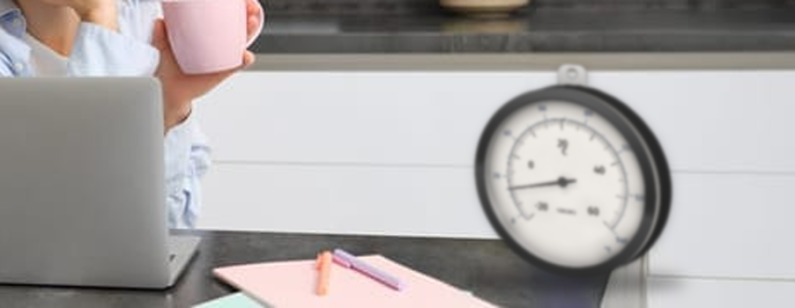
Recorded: -10°C
